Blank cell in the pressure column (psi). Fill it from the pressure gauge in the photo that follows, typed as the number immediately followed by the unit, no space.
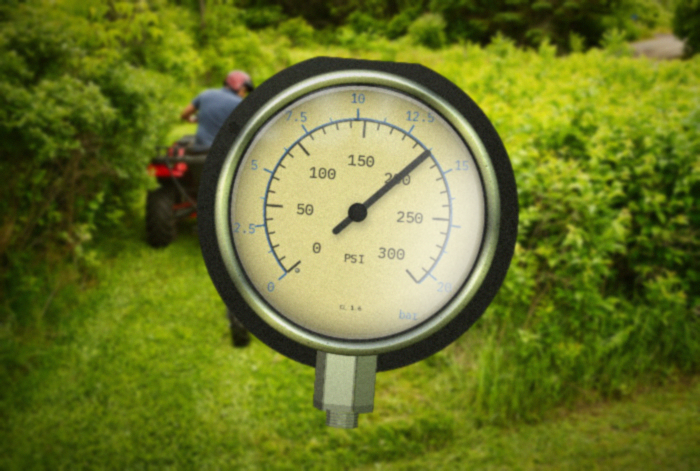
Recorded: 200psi
